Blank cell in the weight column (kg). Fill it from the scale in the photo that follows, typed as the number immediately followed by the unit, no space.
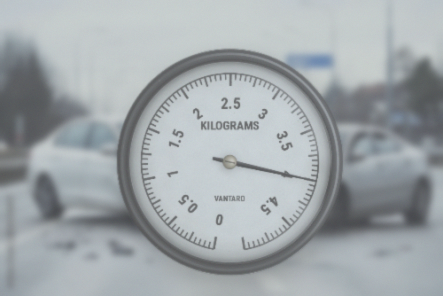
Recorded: 4kg
